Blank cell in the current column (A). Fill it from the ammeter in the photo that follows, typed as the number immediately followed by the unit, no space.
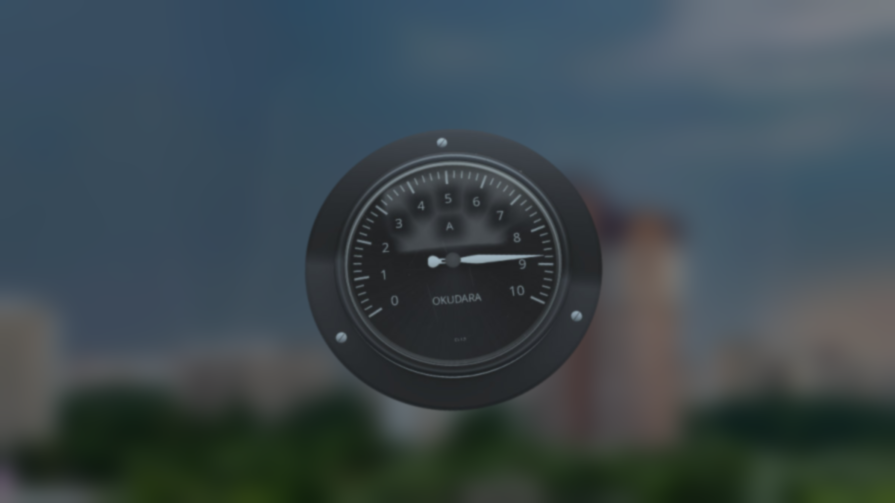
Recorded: 8.8A
